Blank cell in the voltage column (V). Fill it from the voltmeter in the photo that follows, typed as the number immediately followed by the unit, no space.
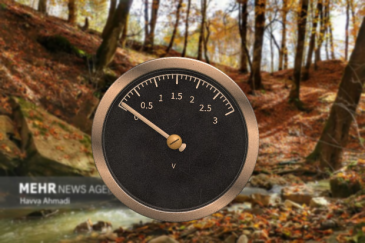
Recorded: 0.1V
